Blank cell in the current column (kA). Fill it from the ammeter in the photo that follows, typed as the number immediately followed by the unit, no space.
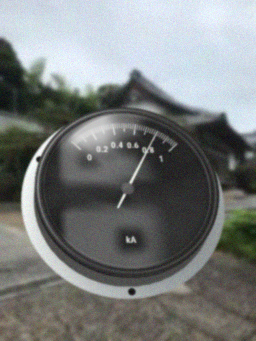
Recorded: 0.8kA
